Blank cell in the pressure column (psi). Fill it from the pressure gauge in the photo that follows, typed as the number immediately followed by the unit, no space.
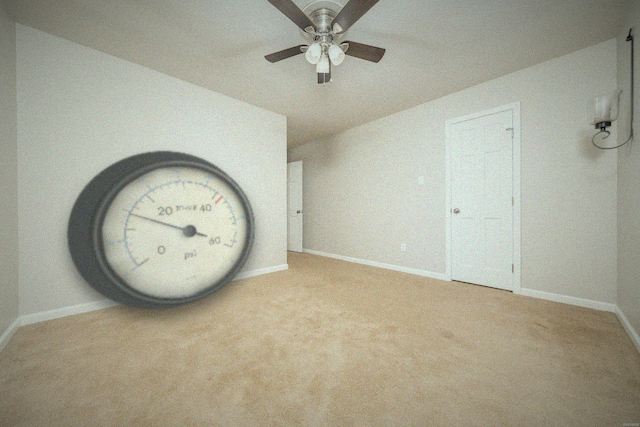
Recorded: 14psi
